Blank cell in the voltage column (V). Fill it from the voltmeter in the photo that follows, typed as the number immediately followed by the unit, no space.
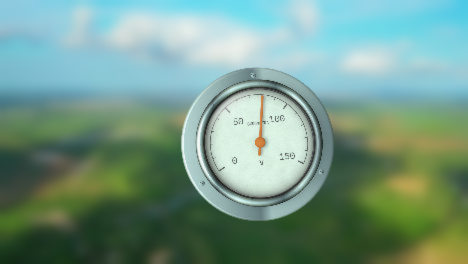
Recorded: 80V
